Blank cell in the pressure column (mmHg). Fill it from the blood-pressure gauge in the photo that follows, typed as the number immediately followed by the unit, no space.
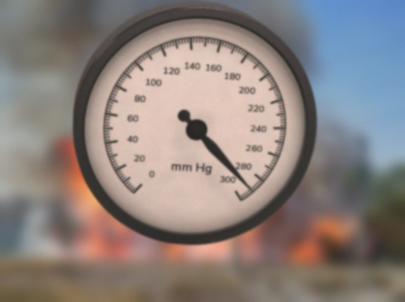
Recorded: 290mmHg
